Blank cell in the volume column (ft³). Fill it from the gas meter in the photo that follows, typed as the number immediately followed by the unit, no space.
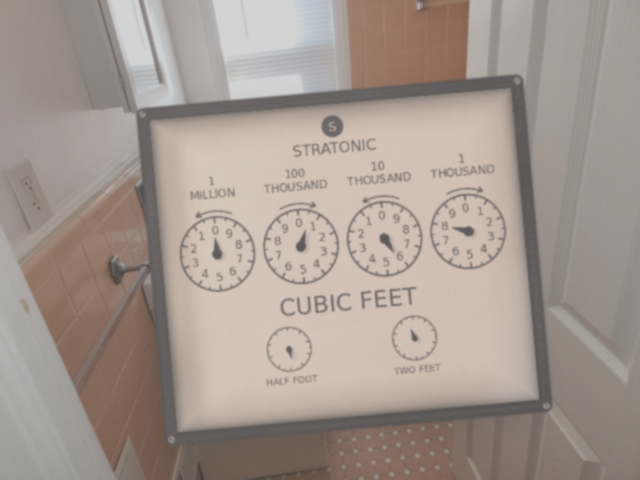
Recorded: 5800ft³
